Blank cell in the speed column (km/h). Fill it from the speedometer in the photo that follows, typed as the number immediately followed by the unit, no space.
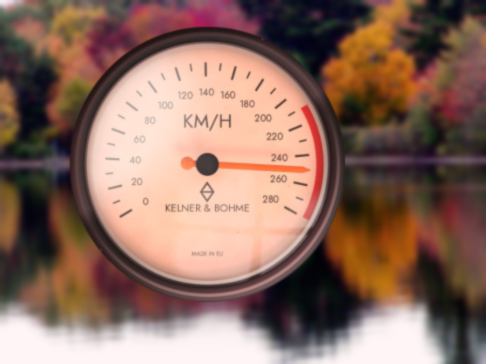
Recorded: 250km/h
